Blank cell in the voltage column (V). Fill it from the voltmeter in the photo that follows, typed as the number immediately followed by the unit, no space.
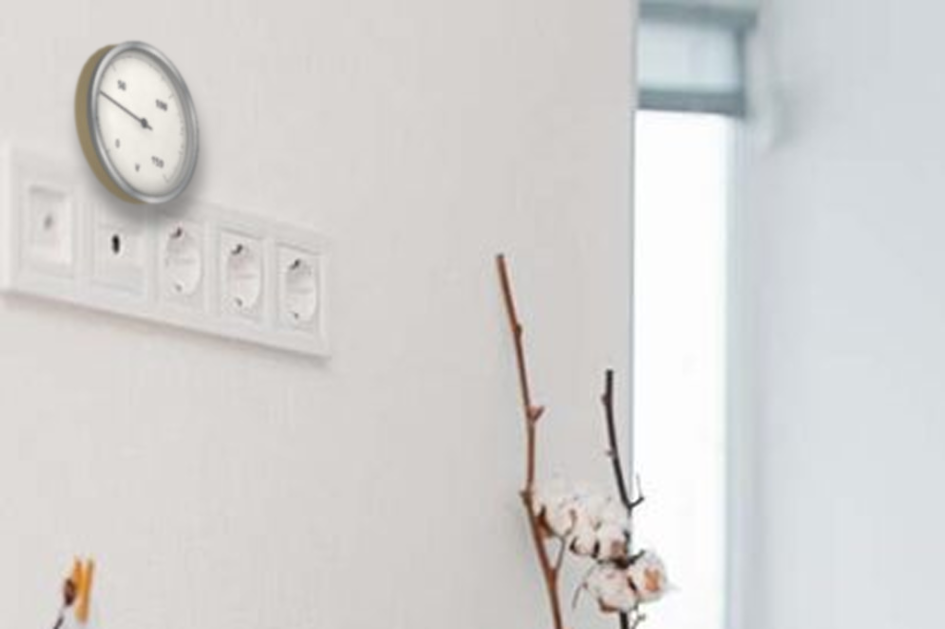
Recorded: 30V
